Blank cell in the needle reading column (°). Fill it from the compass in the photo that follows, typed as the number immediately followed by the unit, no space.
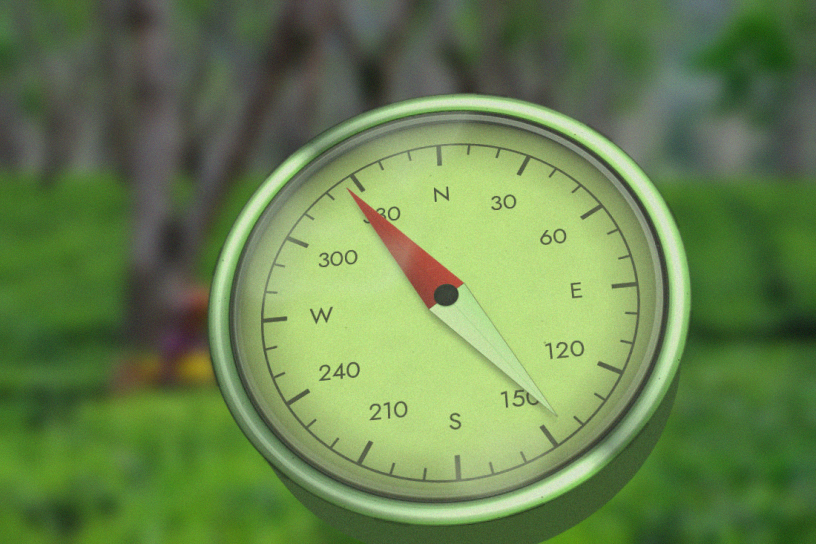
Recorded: 325°
